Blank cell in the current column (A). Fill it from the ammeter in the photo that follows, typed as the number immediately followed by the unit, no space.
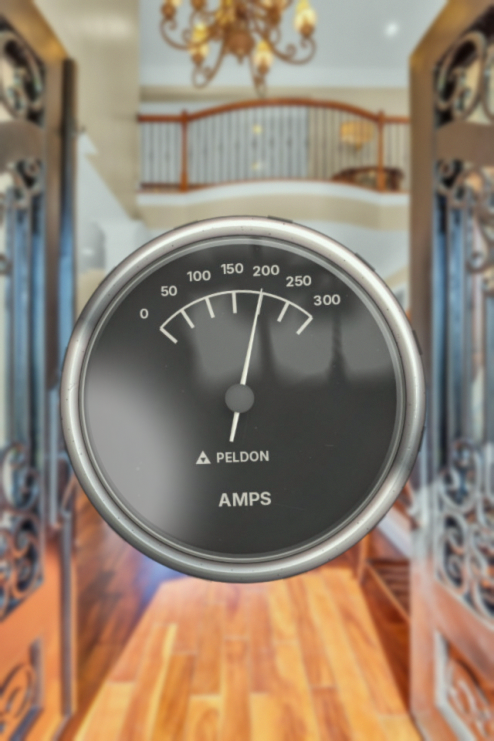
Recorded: 200A
